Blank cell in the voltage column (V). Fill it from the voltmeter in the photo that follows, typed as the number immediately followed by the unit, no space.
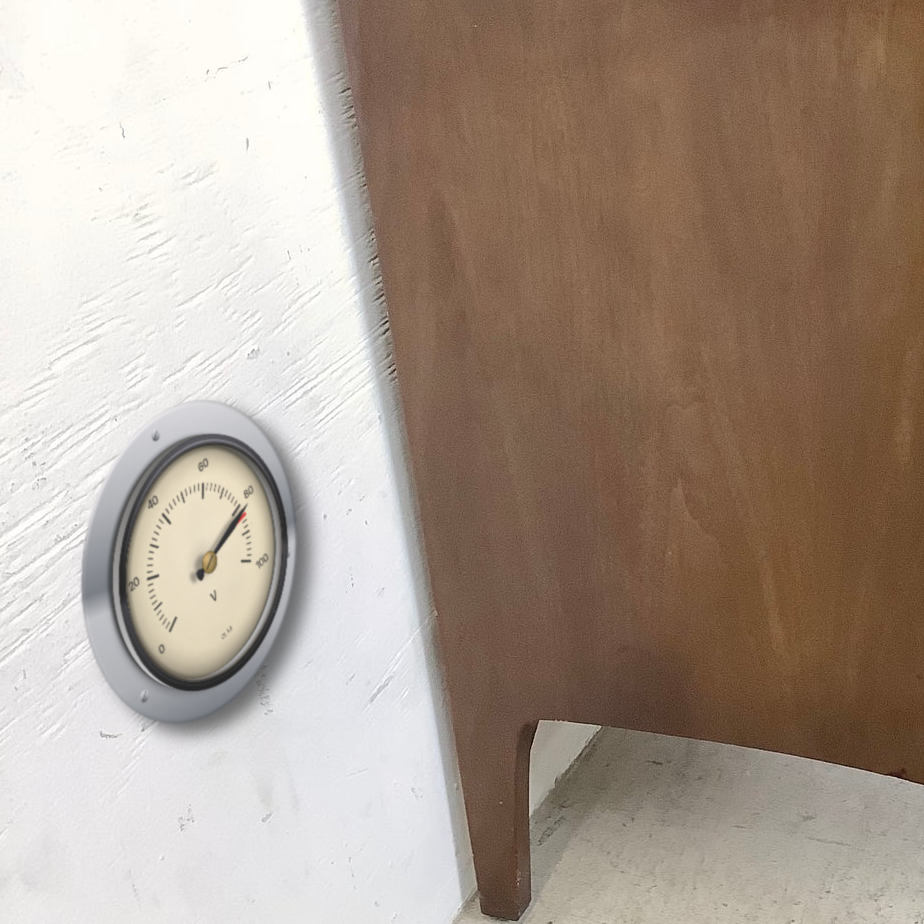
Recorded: 80V
